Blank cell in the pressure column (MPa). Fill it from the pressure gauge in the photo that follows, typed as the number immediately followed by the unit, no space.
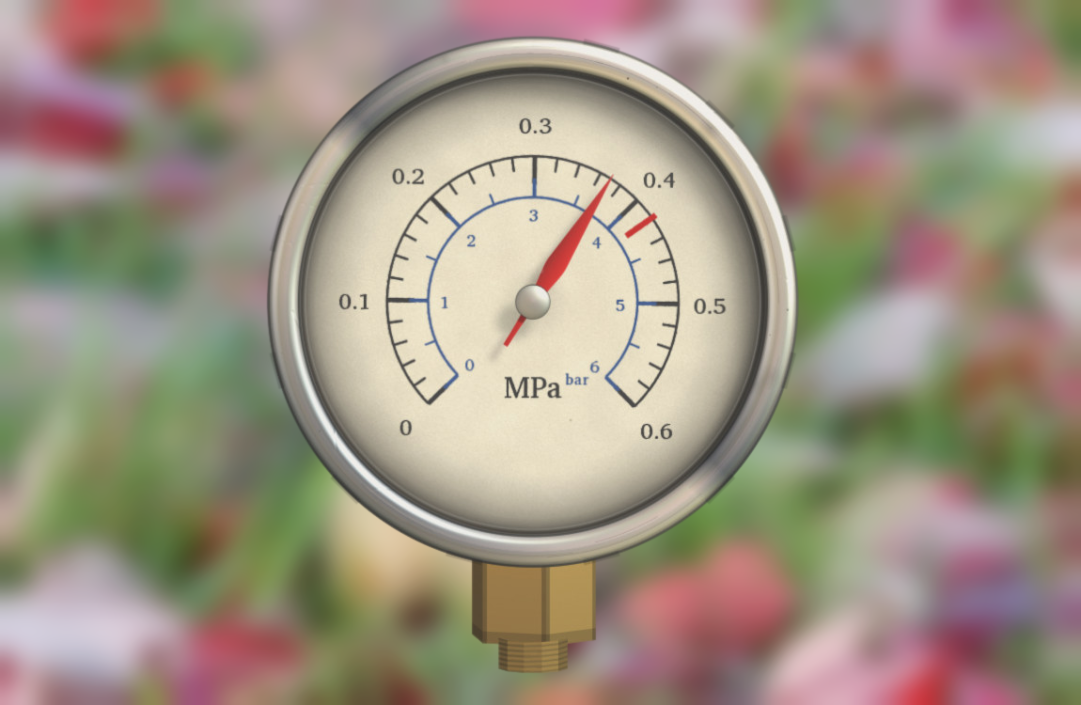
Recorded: 0.37MPa
